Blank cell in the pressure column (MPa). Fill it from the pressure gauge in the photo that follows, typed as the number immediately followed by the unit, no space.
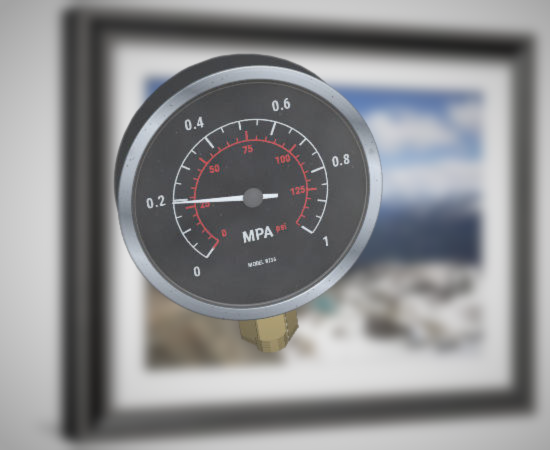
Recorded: 0.2MPa
